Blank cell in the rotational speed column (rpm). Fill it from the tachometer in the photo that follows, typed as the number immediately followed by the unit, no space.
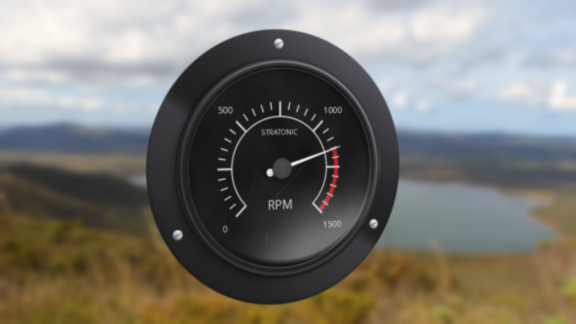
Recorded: 1150rpm
